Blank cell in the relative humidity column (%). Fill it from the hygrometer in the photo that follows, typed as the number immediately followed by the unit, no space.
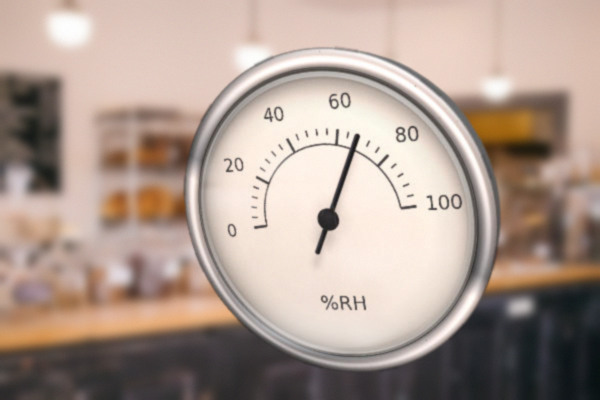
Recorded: 68%
